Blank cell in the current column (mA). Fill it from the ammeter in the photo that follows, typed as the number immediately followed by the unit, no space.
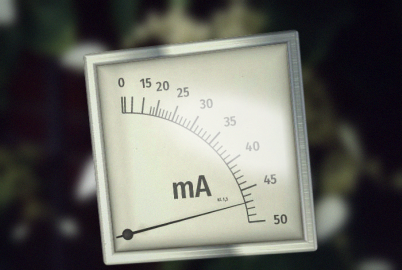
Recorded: 47mA
